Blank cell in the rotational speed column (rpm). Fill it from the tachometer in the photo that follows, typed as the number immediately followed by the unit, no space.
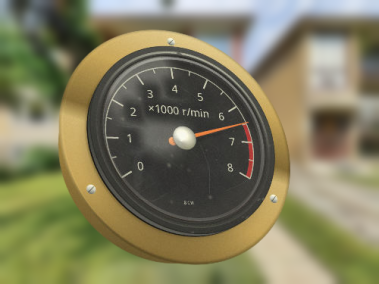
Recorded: 6500rpm
